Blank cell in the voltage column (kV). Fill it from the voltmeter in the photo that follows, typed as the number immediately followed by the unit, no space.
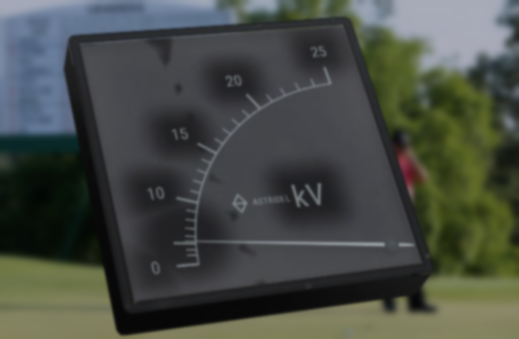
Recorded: 5kV
